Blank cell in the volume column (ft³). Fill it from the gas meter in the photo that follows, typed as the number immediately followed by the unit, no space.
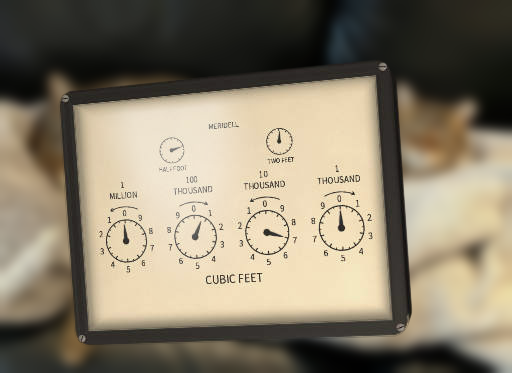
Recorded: 7000ft³
